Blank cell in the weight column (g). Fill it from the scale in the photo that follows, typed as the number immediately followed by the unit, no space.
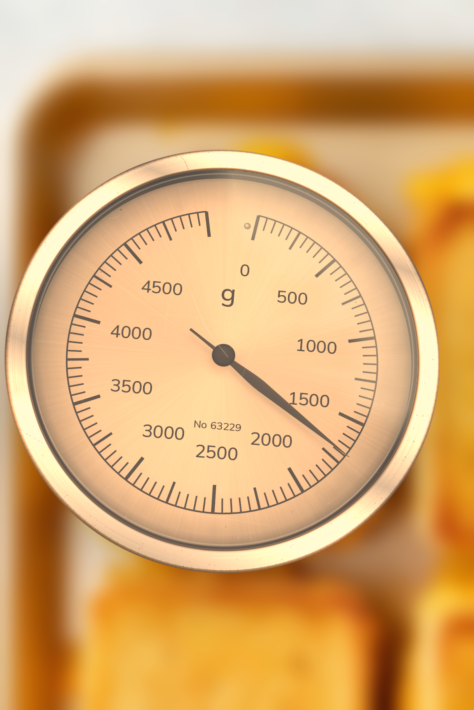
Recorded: 1700g
